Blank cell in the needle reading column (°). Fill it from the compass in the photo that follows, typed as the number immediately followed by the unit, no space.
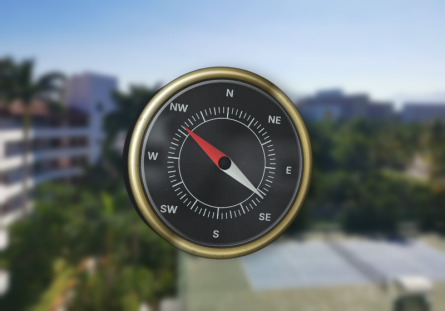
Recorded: 305°
